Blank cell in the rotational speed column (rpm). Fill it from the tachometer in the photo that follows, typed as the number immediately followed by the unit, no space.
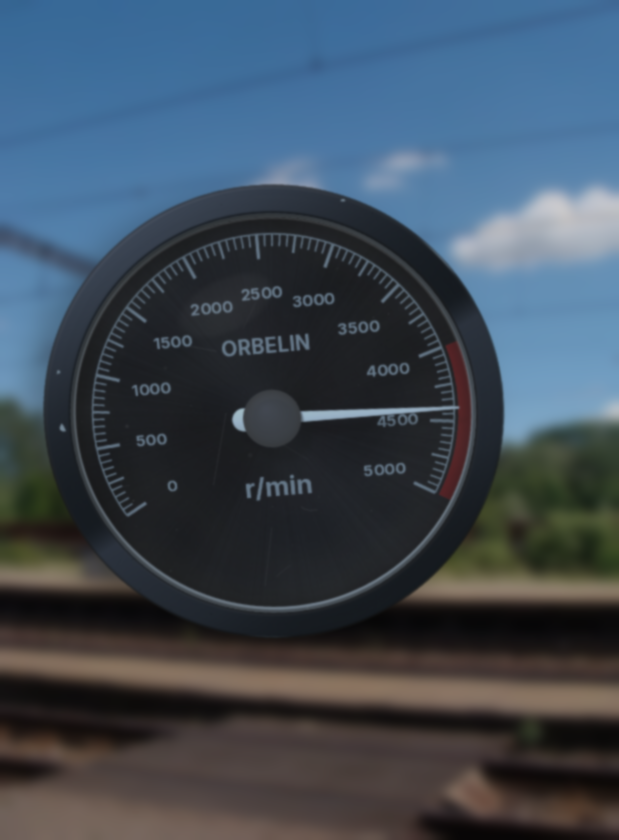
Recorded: 4400rpm
